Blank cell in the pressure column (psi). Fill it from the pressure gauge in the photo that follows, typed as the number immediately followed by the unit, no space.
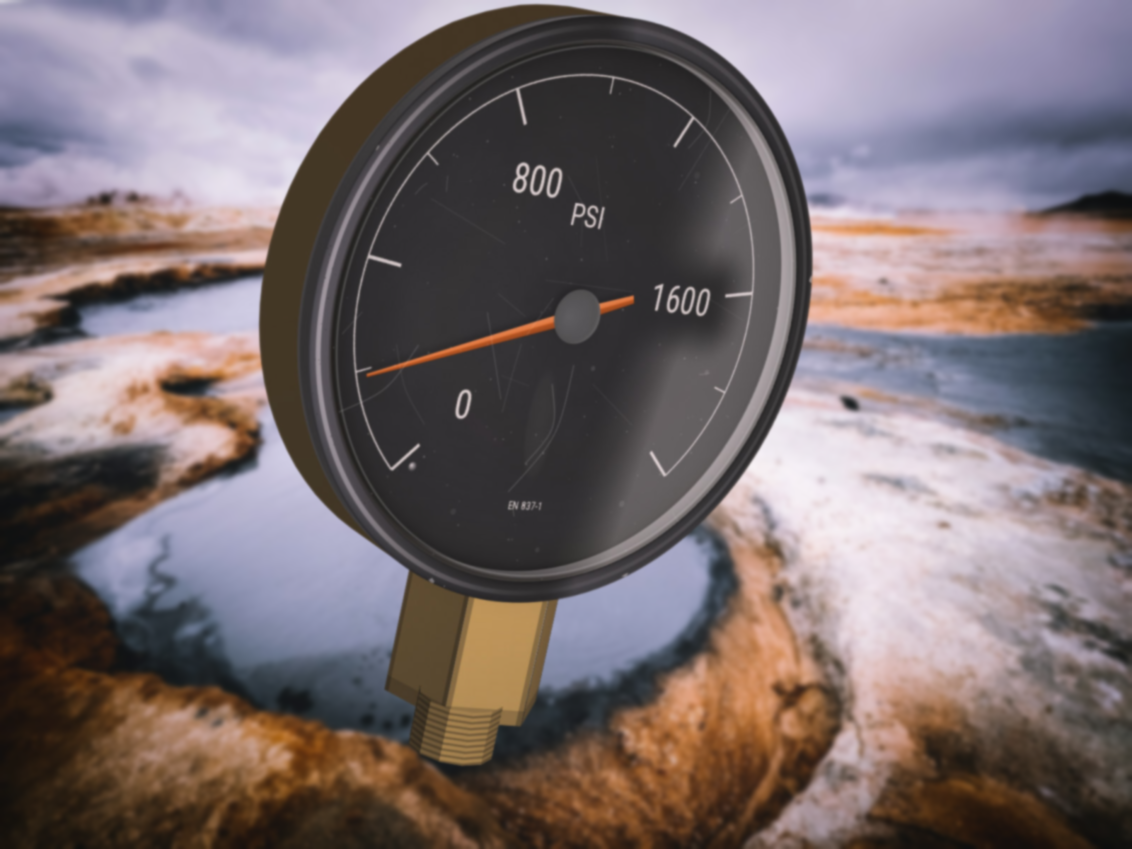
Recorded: 200psi
